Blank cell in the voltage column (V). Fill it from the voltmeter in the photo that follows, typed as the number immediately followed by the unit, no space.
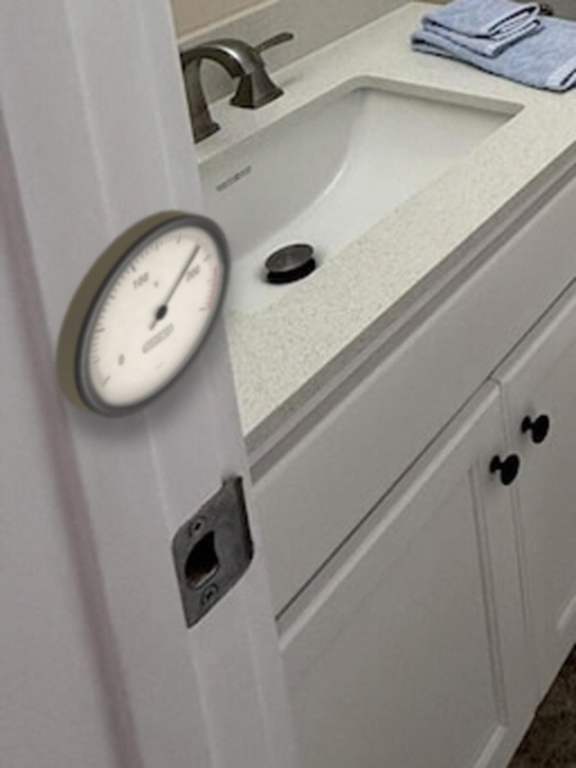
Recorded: 175V
